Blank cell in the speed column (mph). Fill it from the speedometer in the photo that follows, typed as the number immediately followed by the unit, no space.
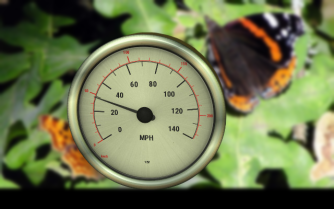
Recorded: 30mph
